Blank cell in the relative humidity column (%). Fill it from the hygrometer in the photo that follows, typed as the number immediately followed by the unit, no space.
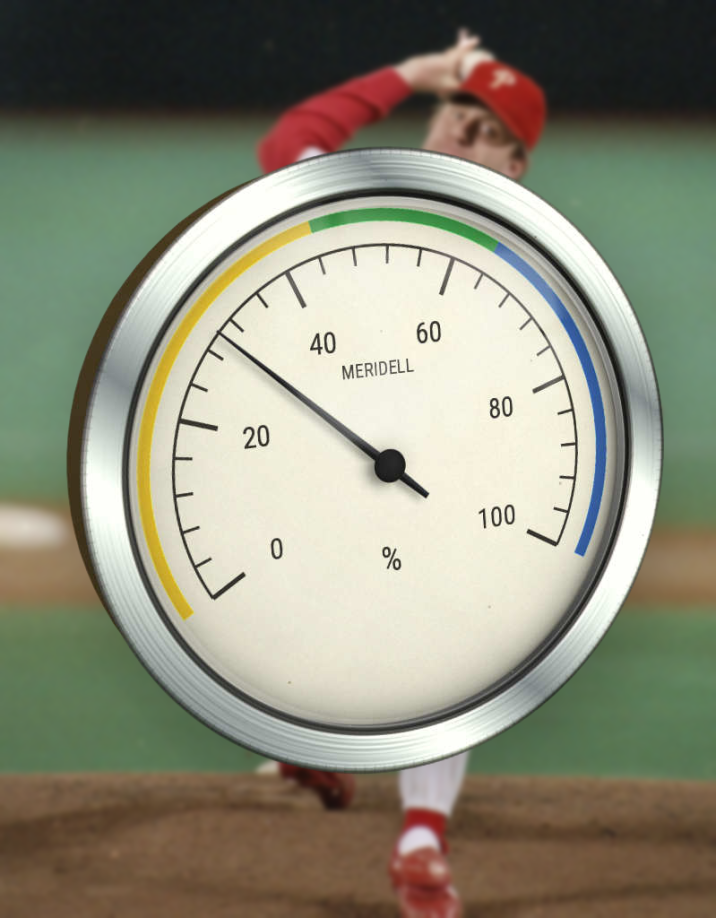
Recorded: 30%
